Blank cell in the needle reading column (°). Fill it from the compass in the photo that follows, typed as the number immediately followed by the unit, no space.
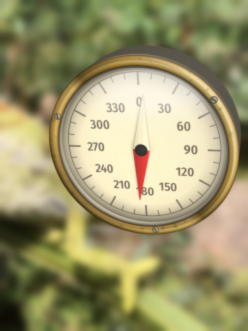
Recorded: 185°
